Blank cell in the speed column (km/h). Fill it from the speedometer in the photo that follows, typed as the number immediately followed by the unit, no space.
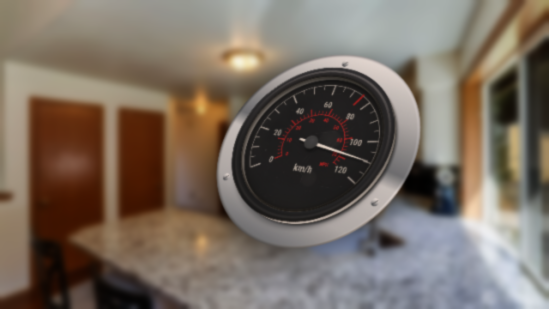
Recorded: 110km/h
